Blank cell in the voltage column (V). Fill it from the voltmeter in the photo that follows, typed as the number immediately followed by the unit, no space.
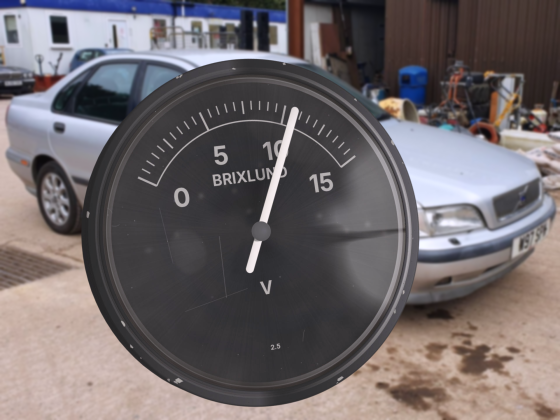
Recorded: 10.5V
